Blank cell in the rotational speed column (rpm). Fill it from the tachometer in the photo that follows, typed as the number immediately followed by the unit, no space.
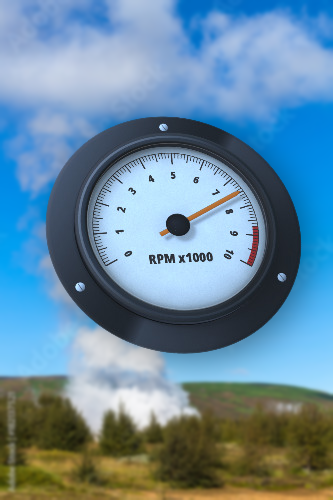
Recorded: 7500rpm
